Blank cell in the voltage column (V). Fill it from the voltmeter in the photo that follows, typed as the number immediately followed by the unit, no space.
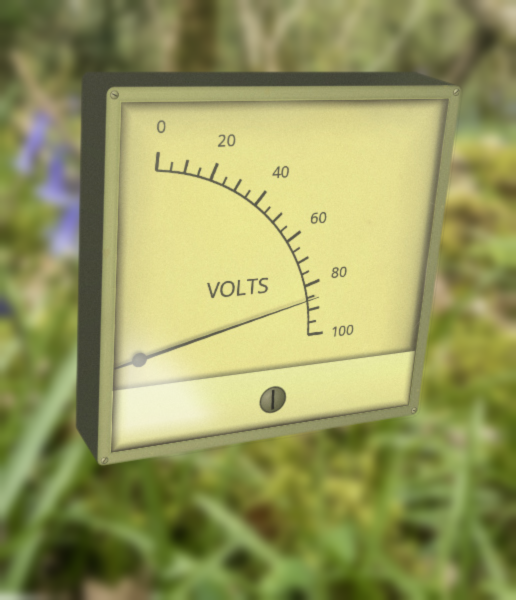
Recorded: 85V
